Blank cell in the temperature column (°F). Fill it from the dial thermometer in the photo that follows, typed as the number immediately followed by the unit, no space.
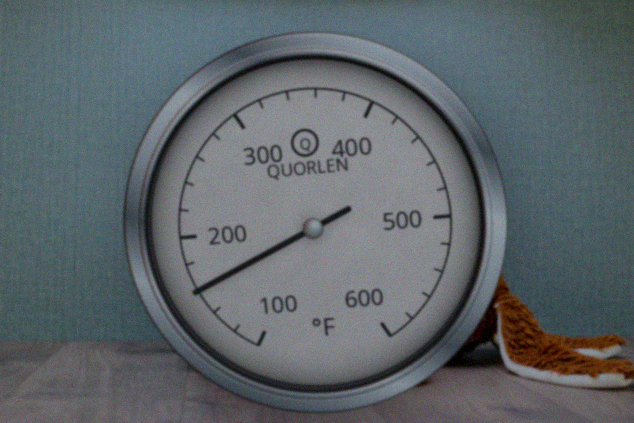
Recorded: 160°F
